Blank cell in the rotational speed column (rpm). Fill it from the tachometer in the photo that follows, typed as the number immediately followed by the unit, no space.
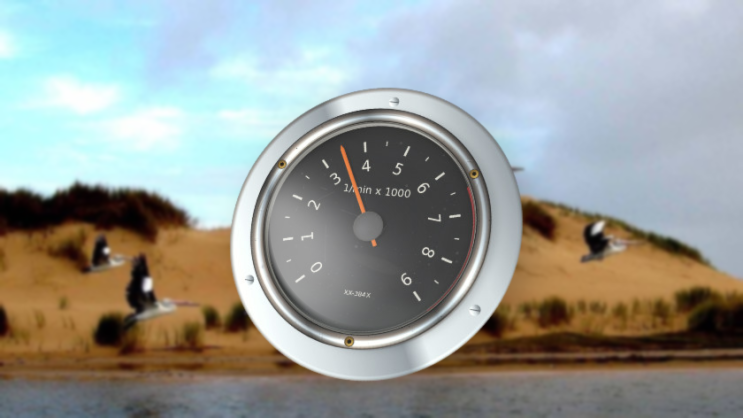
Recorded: 3500rpm
